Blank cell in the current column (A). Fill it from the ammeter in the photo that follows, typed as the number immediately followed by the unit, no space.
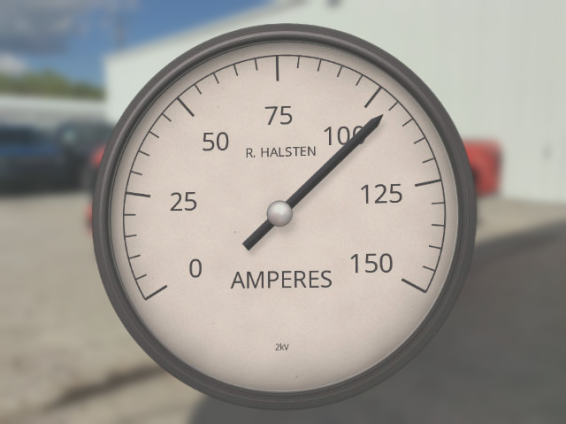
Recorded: 105A
